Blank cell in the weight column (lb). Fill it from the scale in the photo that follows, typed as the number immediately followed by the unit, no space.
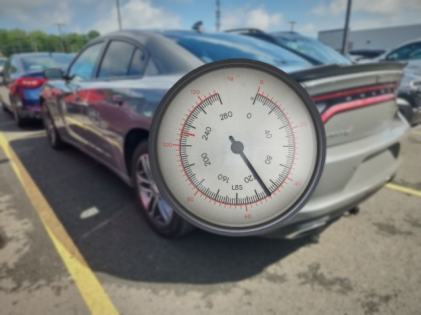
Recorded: 110lb
